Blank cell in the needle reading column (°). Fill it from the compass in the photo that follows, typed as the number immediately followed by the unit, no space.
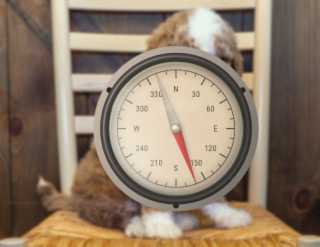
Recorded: 160°
